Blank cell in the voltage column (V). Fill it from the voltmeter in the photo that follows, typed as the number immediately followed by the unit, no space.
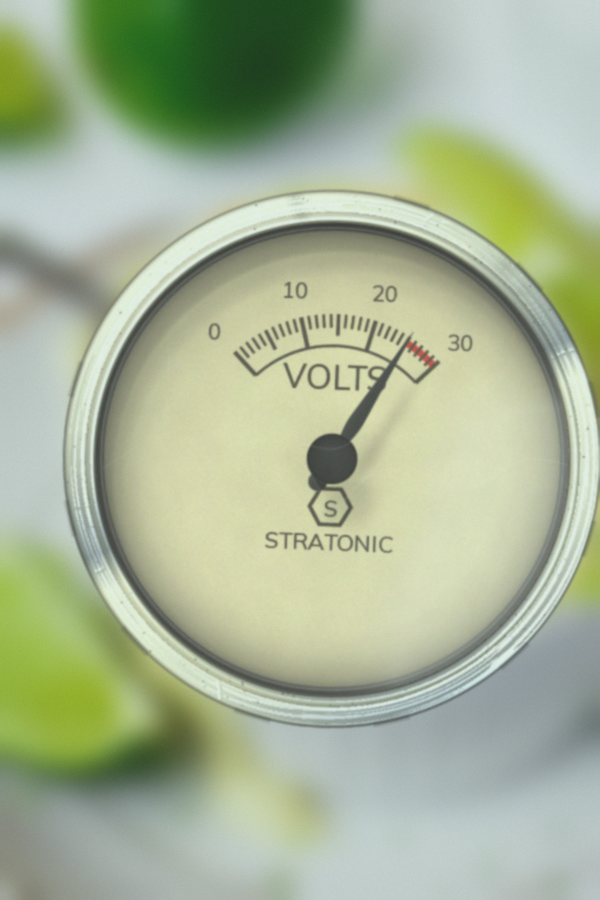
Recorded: 25V
